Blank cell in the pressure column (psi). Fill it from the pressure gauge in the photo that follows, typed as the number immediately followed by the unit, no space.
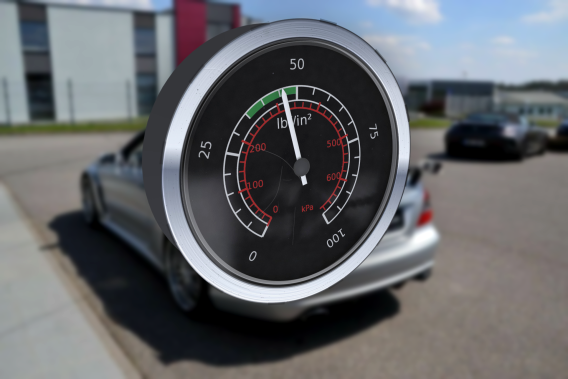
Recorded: 45psi
